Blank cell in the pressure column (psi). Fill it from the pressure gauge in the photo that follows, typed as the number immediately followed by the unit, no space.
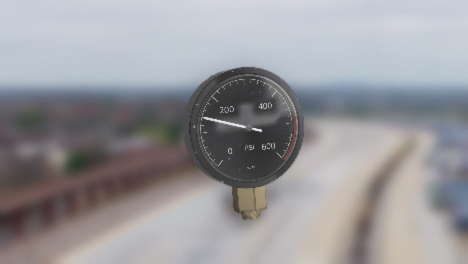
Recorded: 140psi
